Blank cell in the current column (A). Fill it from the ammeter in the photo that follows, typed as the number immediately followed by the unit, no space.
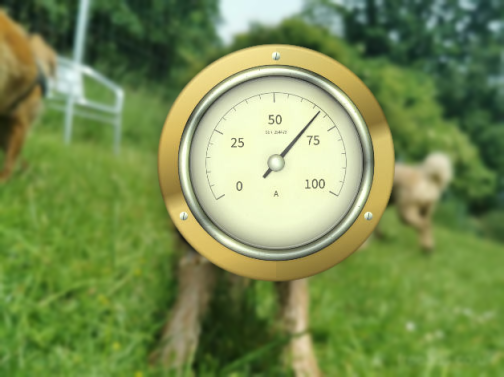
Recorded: 67.5A
